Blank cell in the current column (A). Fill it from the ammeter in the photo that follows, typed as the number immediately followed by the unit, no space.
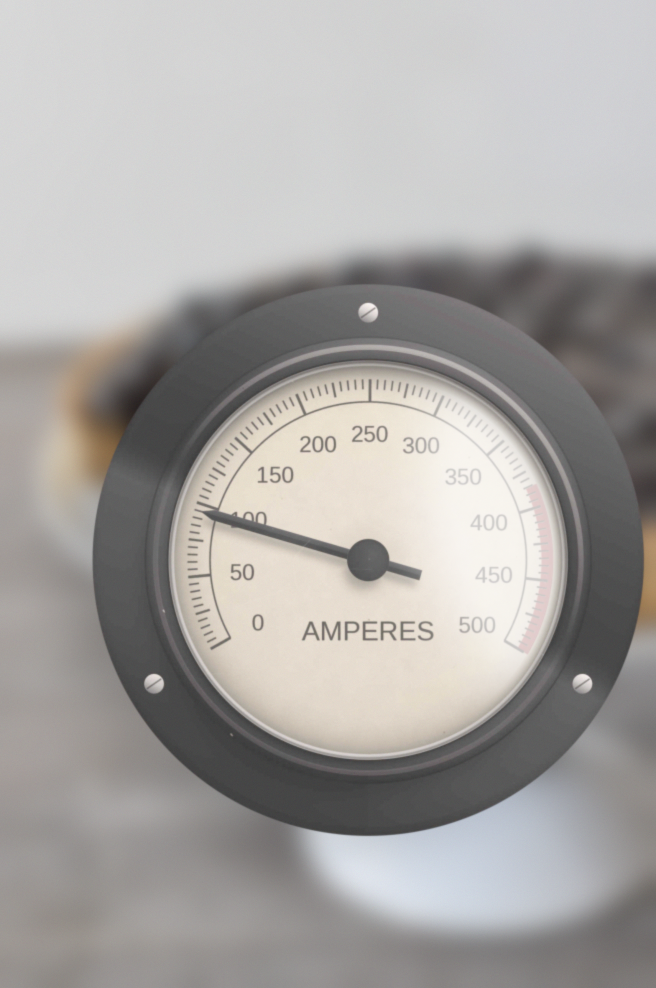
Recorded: 95A
